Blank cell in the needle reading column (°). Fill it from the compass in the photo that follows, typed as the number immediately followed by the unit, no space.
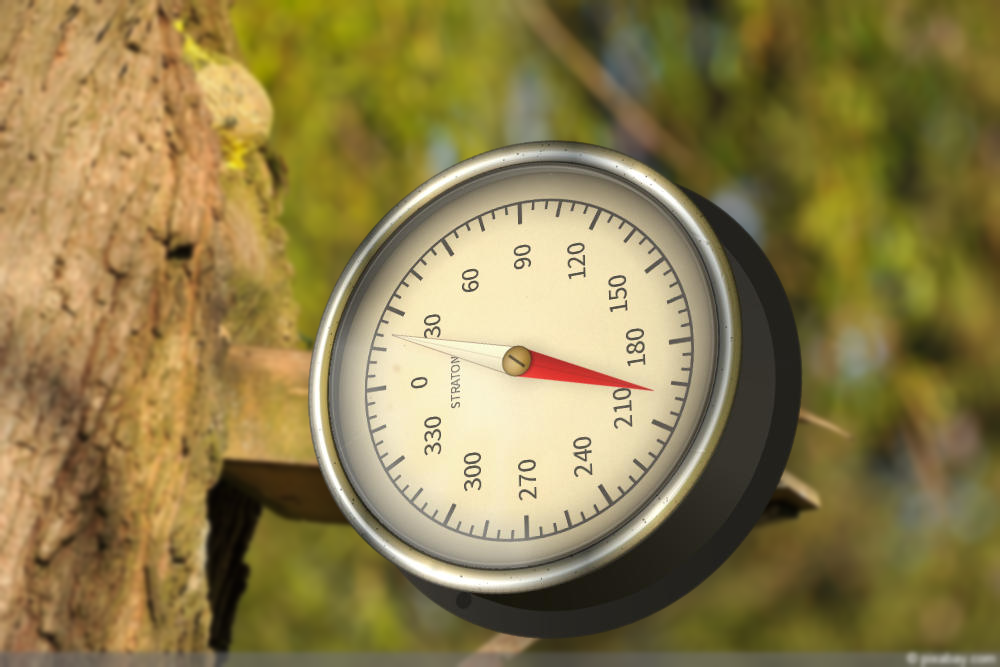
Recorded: 200°
